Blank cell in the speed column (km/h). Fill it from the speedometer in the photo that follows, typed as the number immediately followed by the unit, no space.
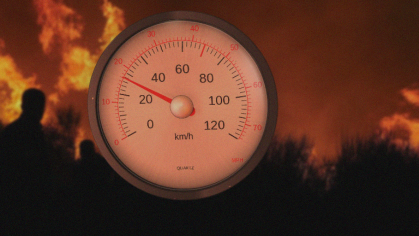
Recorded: 28km/h
